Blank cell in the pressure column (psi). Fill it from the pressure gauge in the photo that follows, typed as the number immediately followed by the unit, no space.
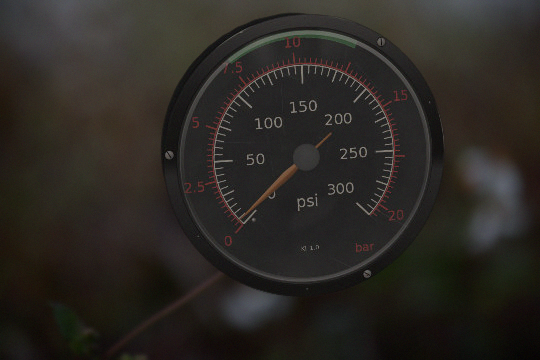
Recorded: 5psi
